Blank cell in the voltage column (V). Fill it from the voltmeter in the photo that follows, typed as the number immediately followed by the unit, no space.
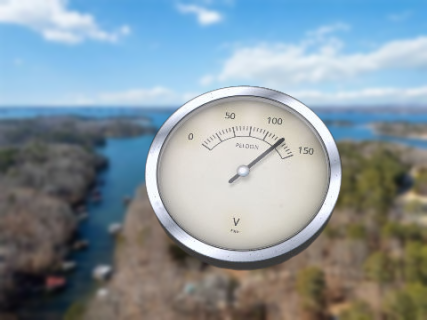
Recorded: 125V
